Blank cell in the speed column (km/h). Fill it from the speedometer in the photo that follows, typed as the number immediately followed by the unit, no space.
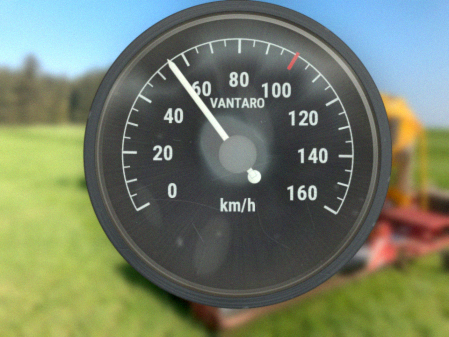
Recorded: 55km/h
